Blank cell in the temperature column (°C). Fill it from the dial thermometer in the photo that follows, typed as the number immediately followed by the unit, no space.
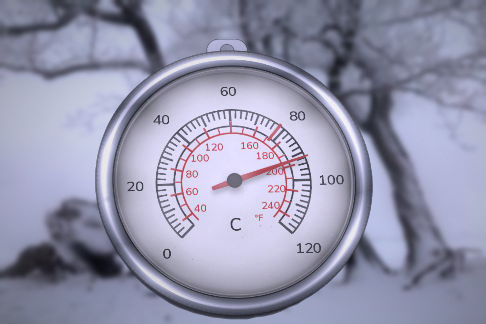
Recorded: 92°C
